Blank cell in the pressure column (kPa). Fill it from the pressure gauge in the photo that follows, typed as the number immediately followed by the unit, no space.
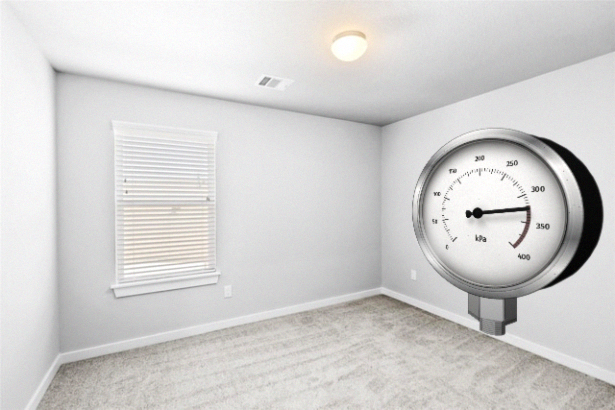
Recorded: 325kPa
